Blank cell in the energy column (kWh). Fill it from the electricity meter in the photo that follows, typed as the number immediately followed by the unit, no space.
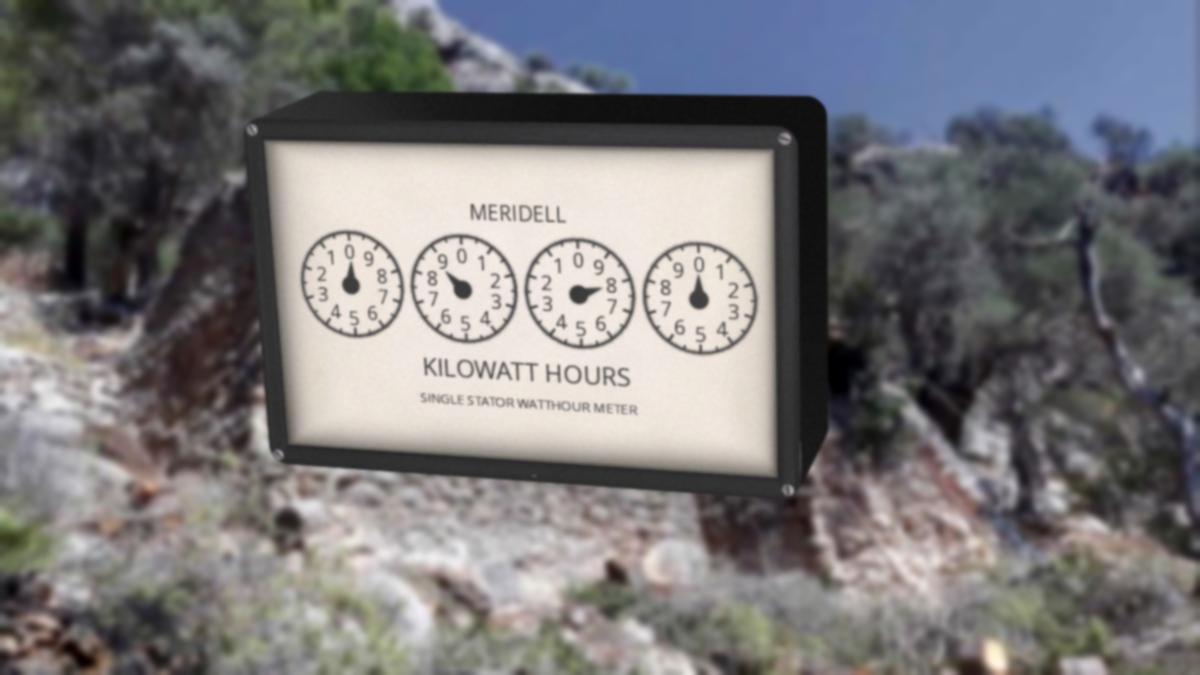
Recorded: 9880kWh
